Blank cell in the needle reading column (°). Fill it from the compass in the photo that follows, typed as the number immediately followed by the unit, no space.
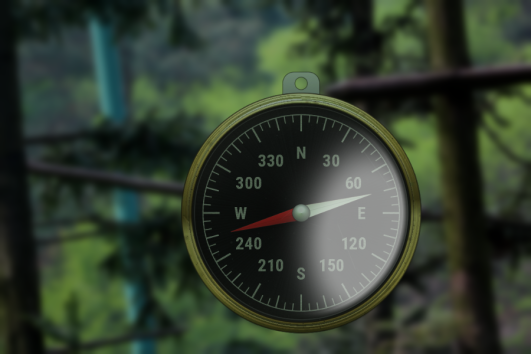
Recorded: 255°
